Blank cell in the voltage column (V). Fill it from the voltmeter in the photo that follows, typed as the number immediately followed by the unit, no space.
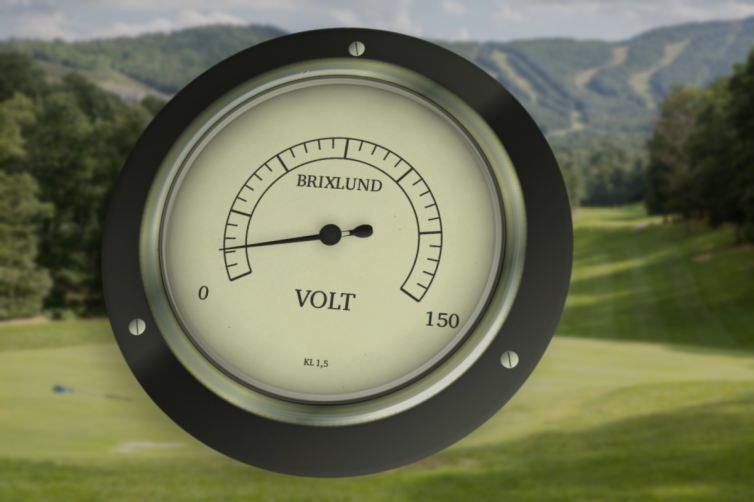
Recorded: 10V
